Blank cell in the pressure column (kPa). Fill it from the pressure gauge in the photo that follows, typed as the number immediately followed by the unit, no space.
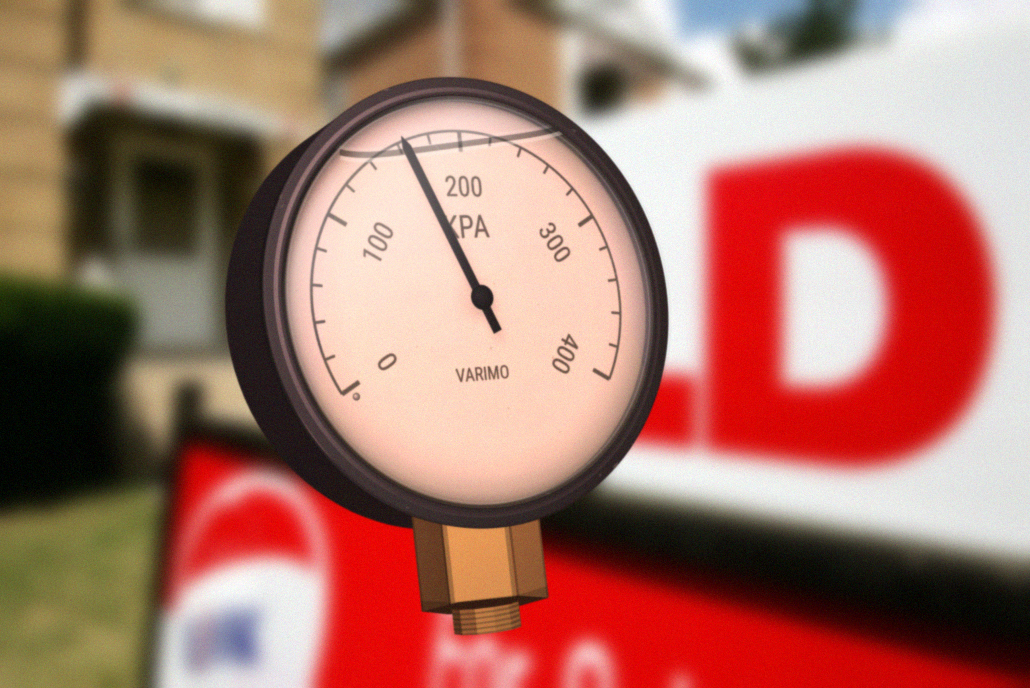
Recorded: 160kPa
